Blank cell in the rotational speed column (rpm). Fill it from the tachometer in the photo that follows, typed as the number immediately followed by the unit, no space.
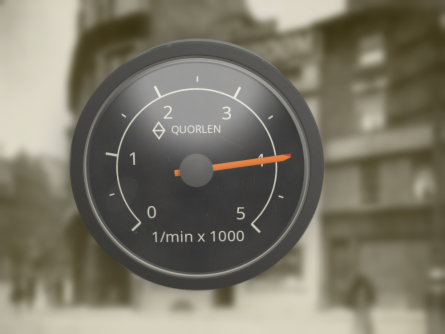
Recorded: 4000rpm
